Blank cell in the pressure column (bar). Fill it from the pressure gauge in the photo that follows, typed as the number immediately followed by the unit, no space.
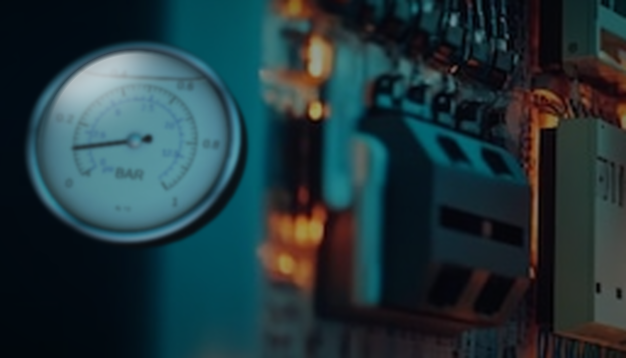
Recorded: 0.1bar
